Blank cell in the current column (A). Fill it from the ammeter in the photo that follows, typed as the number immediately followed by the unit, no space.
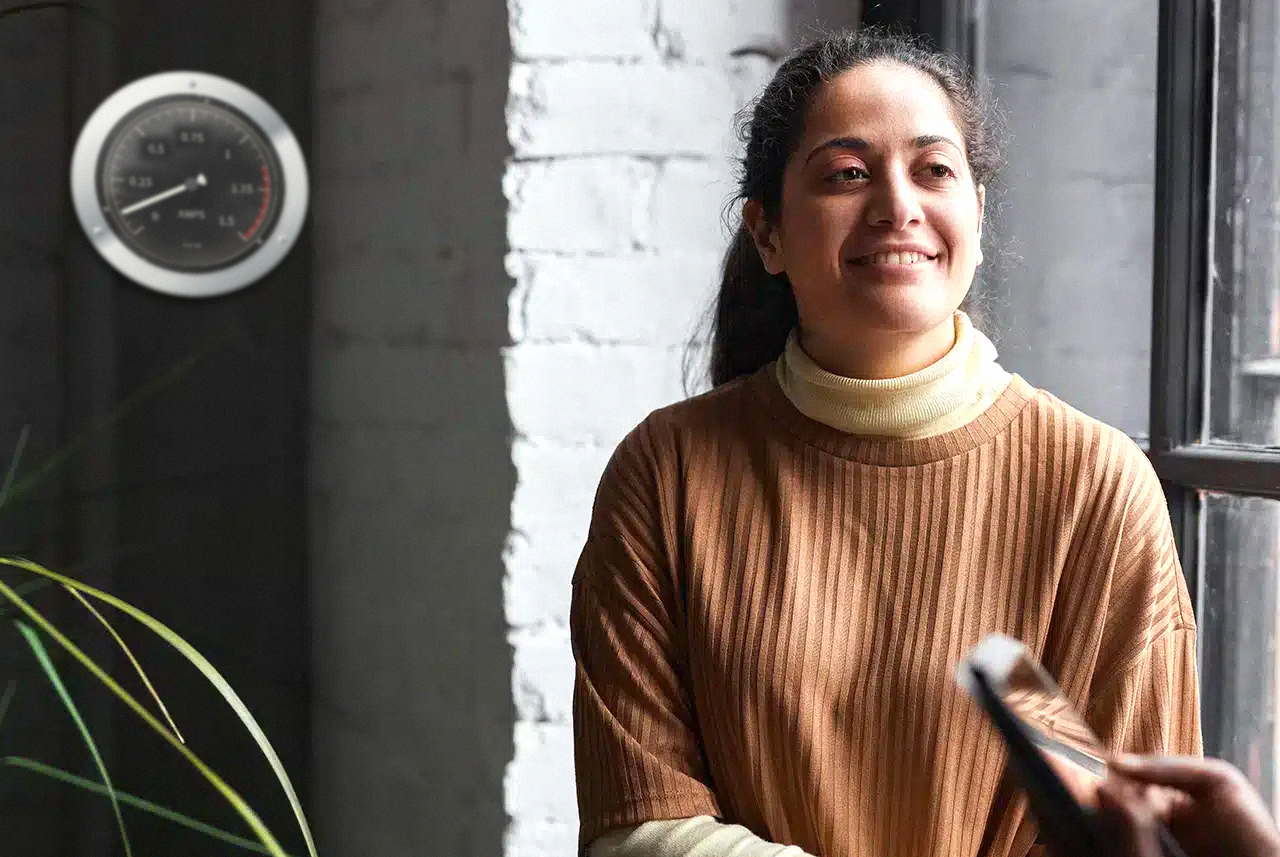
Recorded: 0.1A
